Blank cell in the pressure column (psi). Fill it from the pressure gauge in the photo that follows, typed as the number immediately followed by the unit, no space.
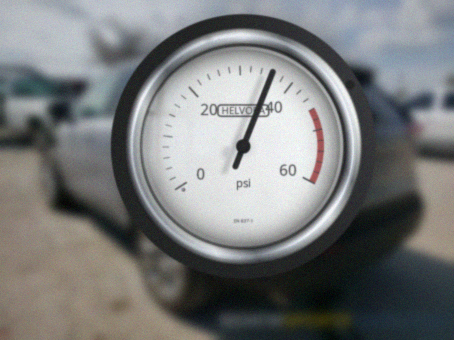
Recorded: 36psi
